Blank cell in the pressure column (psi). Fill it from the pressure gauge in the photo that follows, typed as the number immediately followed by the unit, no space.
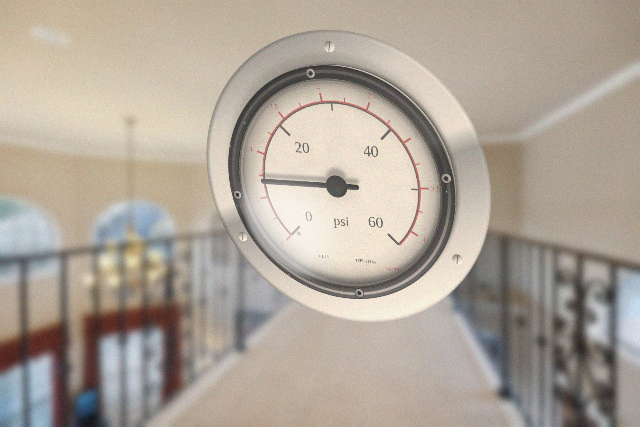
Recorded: 10psi
